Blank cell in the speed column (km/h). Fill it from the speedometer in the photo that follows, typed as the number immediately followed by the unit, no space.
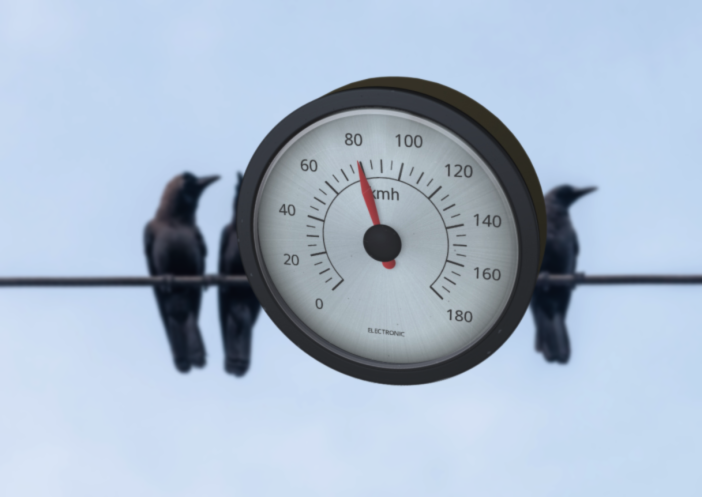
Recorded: 80km/h
